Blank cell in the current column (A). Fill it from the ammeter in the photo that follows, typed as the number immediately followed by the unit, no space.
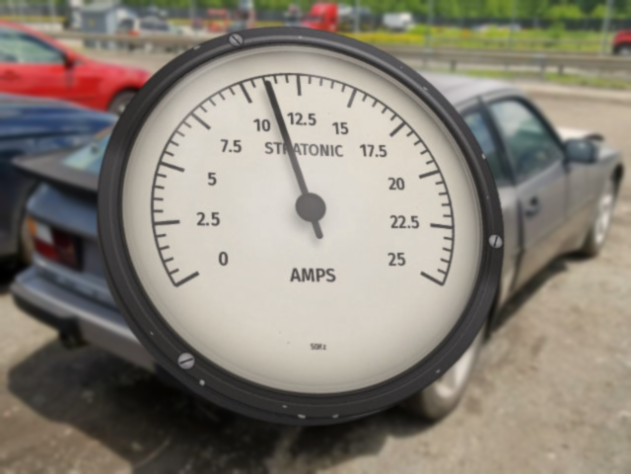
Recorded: 11A
